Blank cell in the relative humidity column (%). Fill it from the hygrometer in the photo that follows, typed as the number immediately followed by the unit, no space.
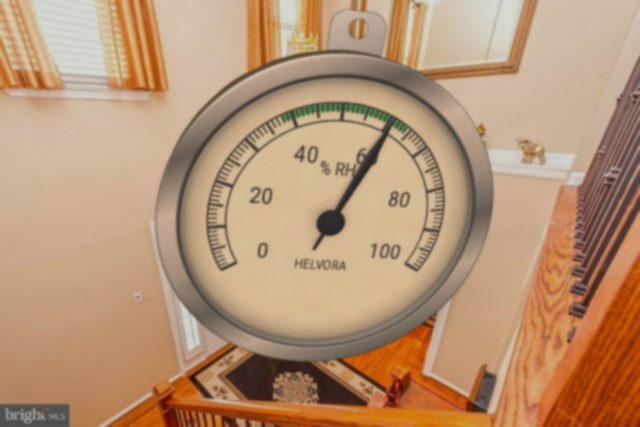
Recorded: 60%
